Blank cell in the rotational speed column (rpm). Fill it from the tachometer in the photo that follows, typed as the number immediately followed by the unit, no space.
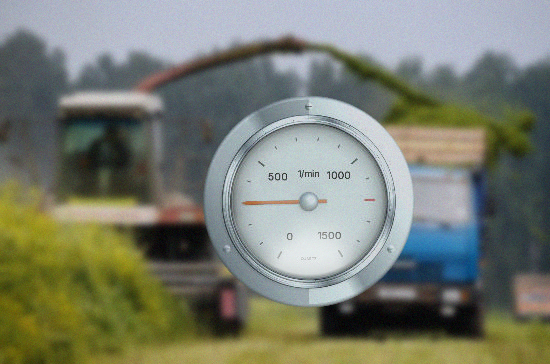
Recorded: 300rpm
